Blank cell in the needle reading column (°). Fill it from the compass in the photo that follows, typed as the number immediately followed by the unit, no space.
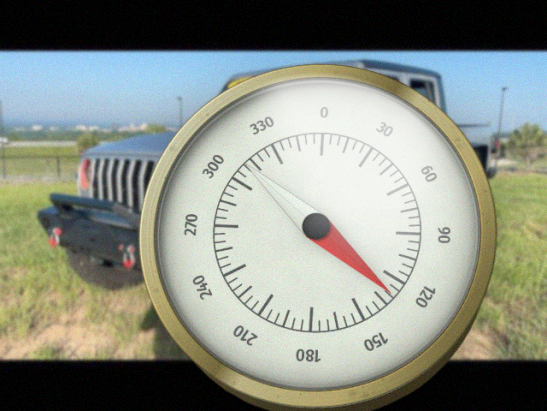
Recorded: 130°
